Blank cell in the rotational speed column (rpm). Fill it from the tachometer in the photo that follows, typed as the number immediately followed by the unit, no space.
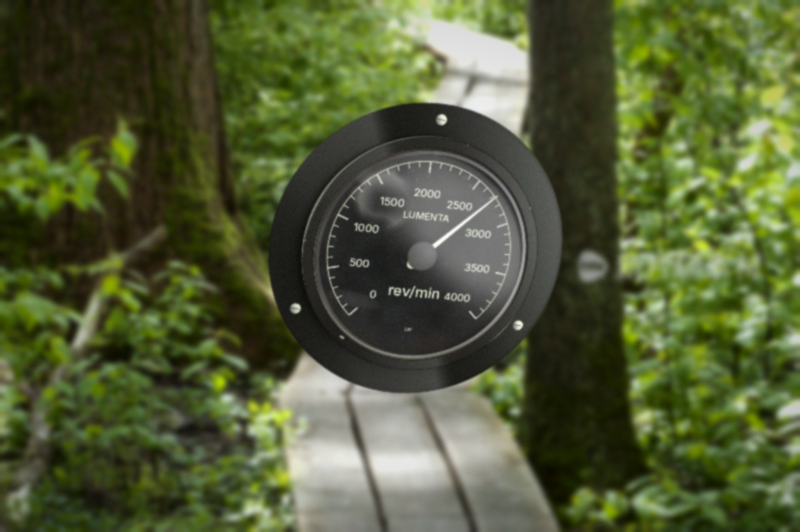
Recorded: 2700rpm
